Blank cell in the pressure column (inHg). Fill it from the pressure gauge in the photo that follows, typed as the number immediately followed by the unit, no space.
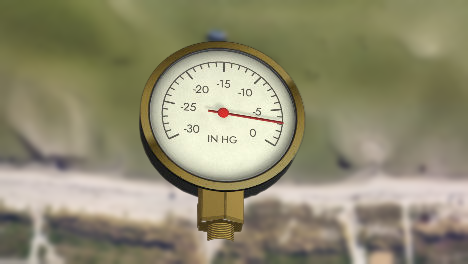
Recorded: -3inHg
